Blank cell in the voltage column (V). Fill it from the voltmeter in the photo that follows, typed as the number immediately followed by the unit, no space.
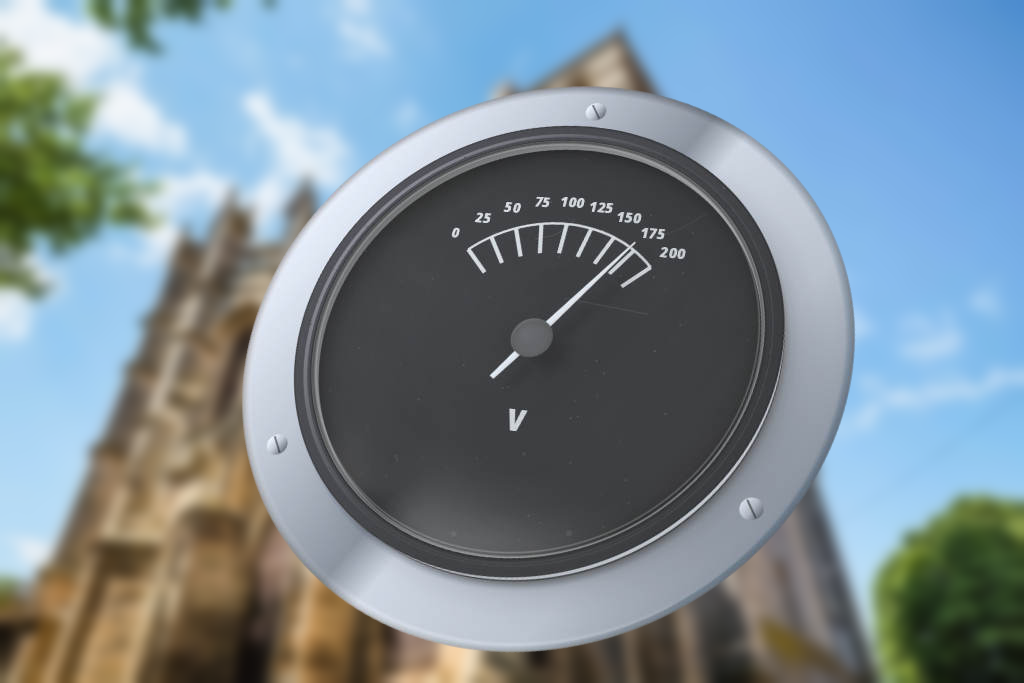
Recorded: 175V
